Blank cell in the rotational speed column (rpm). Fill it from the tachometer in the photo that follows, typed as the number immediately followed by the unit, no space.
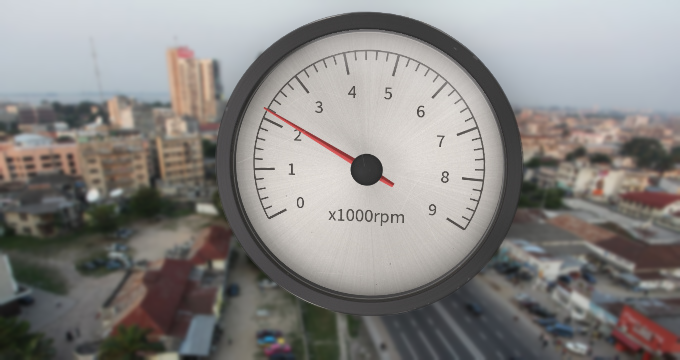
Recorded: 2200rpm
